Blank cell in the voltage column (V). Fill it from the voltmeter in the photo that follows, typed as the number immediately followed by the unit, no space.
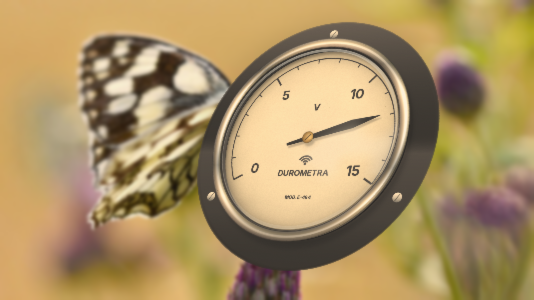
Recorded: 12V
